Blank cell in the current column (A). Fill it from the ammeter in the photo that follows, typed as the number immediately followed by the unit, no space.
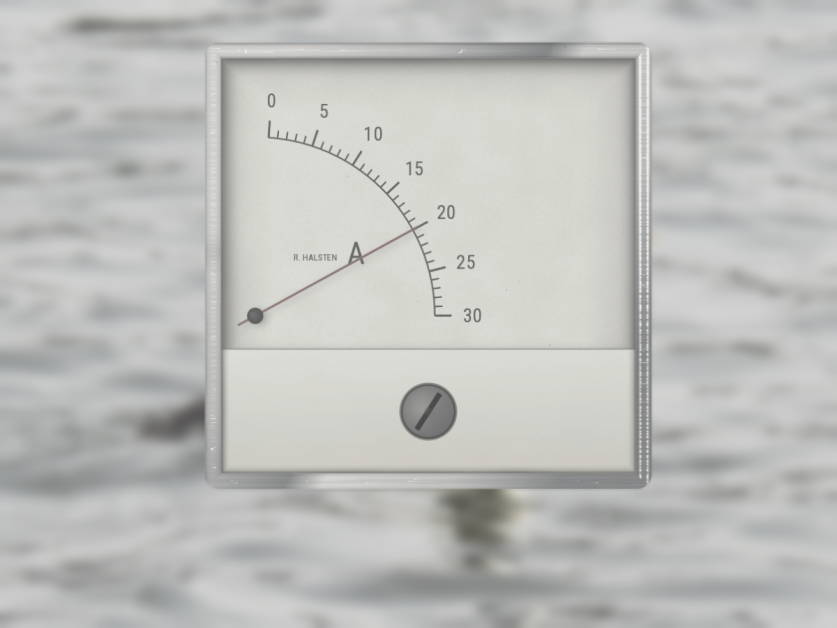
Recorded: 20A
